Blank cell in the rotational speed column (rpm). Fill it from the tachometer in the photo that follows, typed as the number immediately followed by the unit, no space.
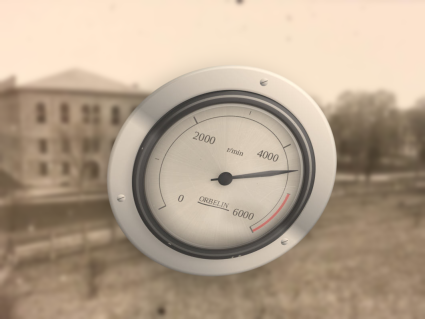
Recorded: 4500rpm
